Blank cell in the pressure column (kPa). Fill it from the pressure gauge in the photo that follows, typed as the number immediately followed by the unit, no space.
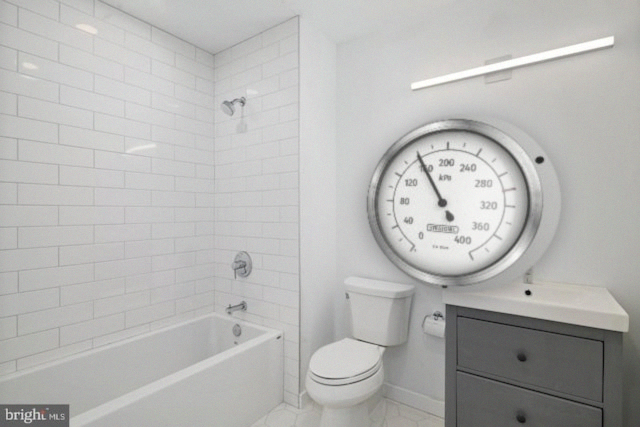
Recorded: 160kPa
